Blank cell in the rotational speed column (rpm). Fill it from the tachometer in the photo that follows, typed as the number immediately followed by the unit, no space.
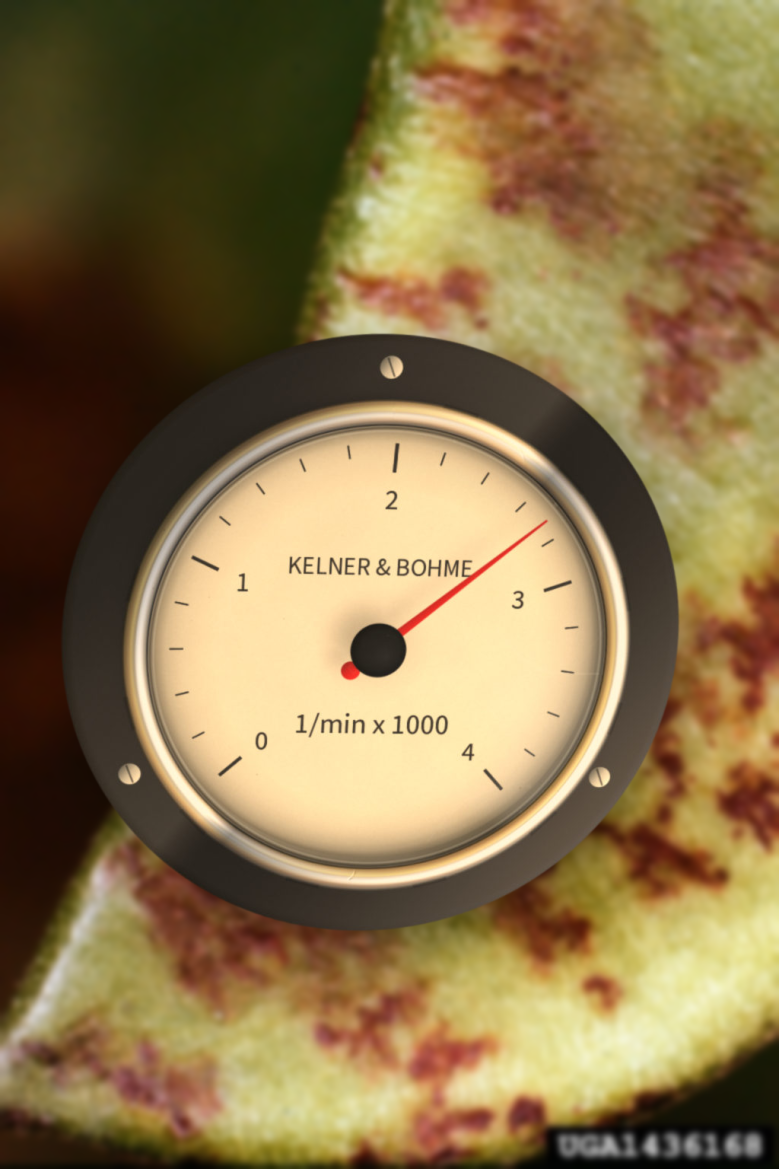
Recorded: 2700rpm
